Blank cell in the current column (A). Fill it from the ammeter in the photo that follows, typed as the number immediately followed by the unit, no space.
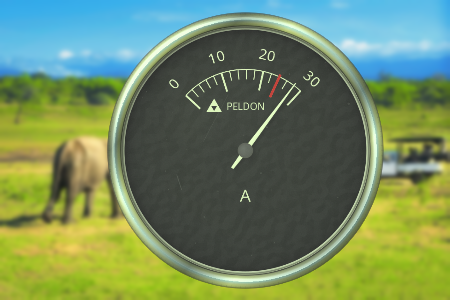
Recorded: 28A
